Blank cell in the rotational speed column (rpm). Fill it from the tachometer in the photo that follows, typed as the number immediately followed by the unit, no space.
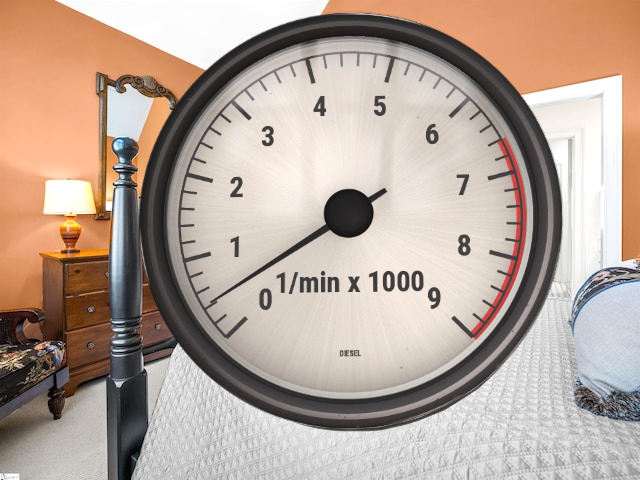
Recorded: 400rpm
